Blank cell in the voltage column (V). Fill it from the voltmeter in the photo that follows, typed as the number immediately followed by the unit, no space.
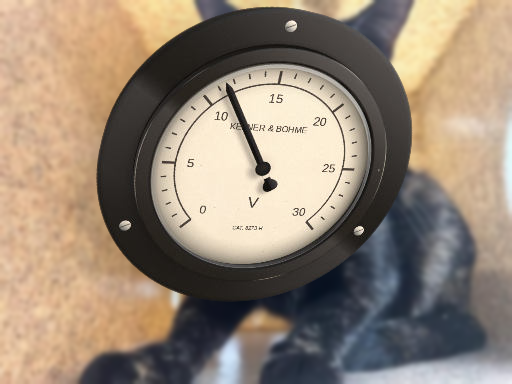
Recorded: 11.5V
